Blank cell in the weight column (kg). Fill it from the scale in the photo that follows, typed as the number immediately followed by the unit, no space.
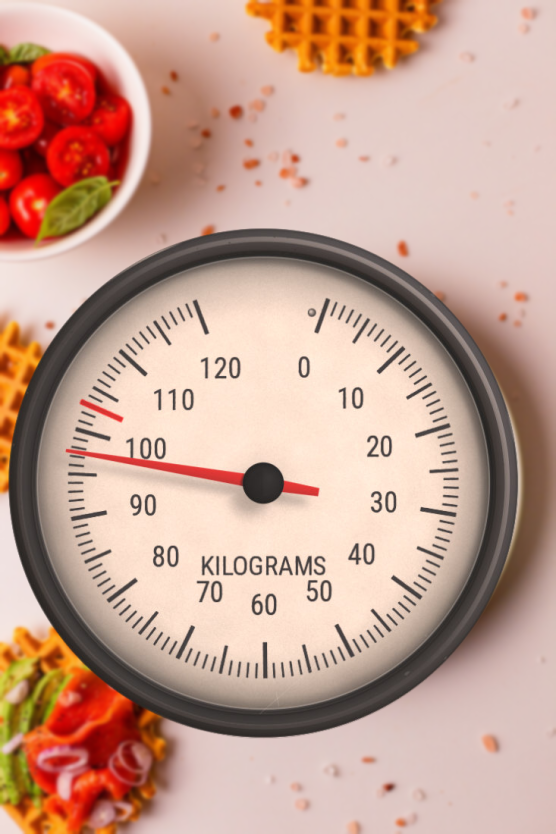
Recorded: 97.5kg
